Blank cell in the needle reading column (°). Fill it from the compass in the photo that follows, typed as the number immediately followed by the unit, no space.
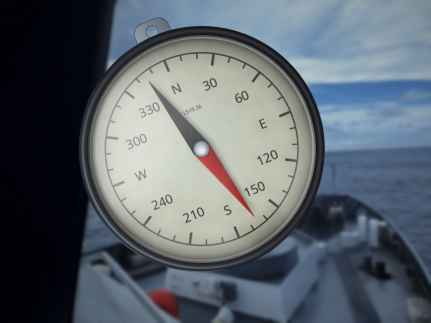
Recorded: 165°
